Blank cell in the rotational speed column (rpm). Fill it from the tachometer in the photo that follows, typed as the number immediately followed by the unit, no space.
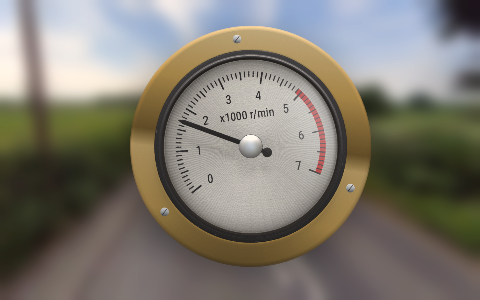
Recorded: 1700rpm
